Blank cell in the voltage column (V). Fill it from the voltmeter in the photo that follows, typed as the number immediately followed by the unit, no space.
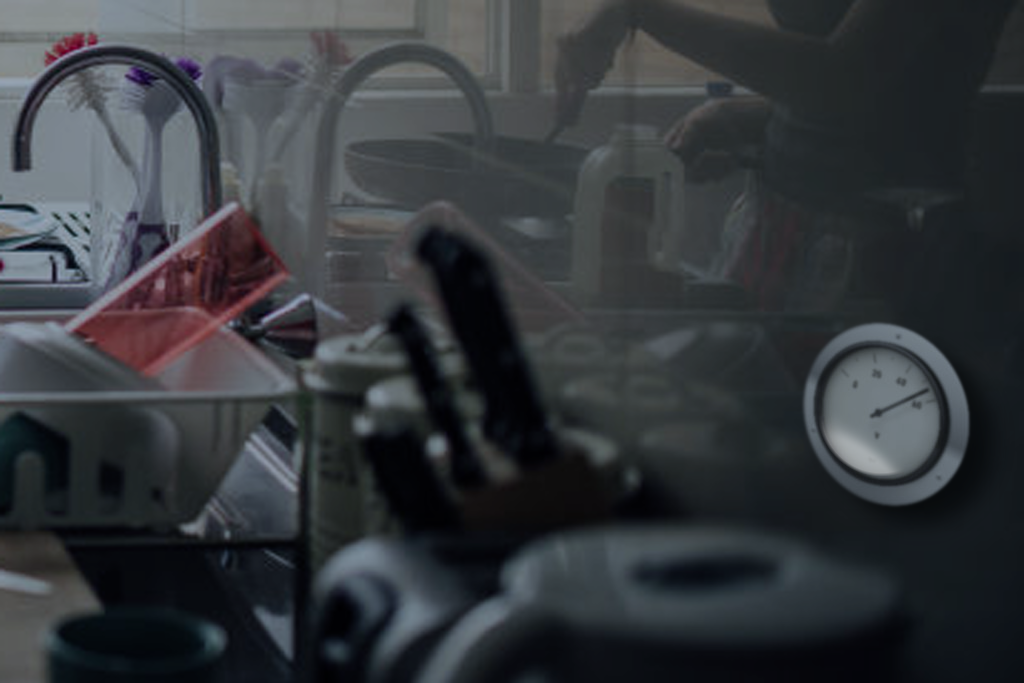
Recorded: 55V
